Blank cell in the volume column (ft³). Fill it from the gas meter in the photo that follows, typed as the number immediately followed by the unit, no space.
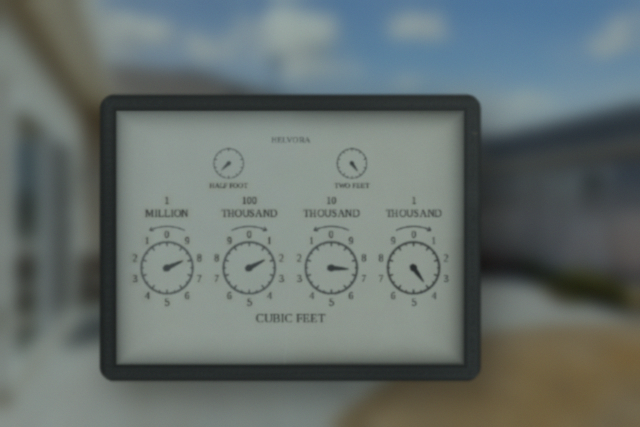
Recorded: 817400ft³
